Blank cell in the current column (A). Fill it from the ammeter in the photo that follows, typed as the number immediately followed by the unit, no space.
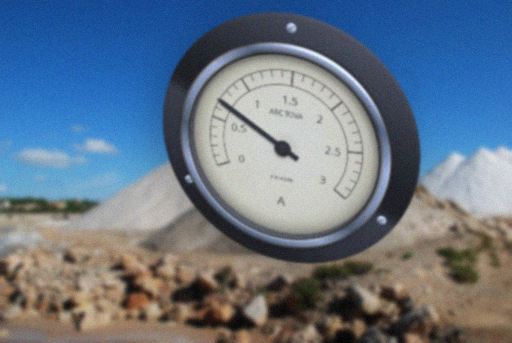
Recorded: 0.7A
